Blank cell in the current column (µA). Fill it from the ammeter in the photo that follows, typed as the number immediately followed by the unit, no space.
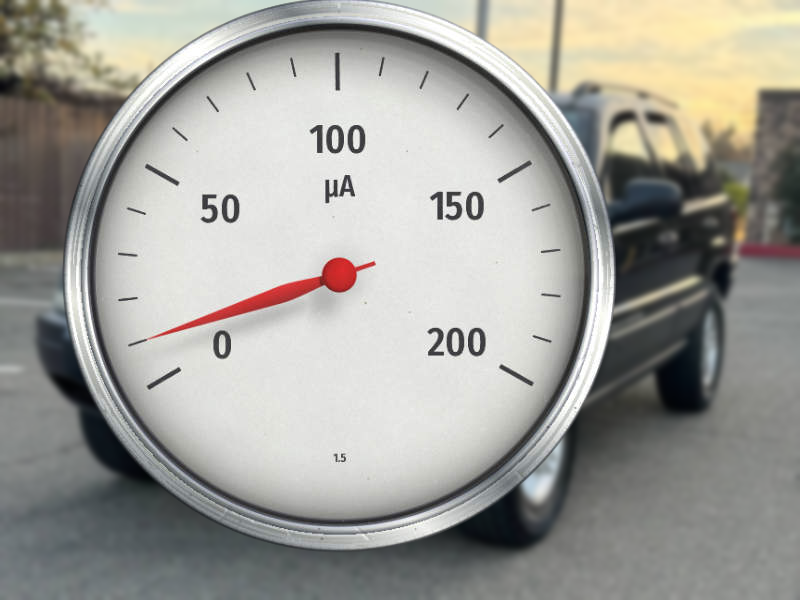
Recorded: 10µA
